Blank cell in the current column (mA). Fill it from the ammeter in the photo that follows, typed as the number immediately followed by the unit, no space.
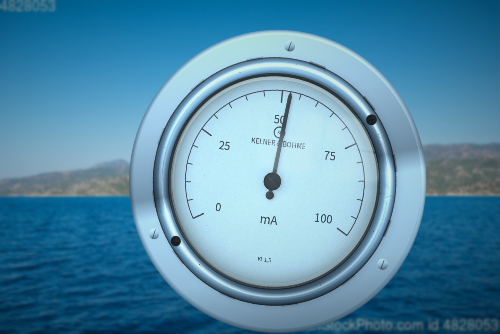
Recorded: 52.5mA
